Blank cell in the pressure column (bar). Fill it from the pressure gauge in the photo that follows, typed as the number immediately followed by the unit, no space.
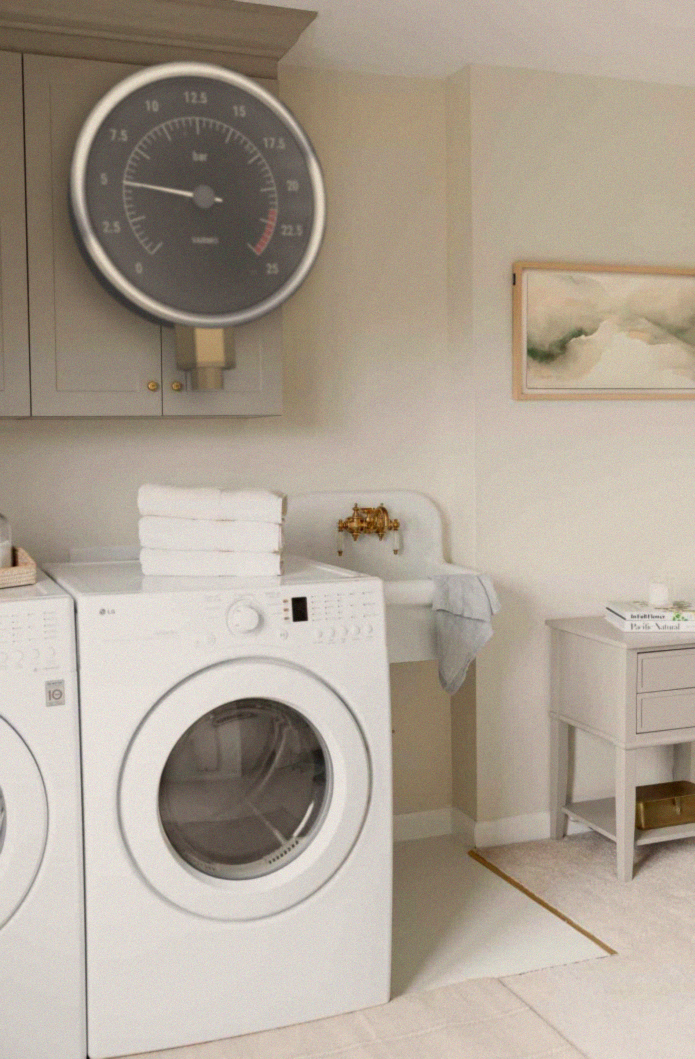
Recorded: 5bar
